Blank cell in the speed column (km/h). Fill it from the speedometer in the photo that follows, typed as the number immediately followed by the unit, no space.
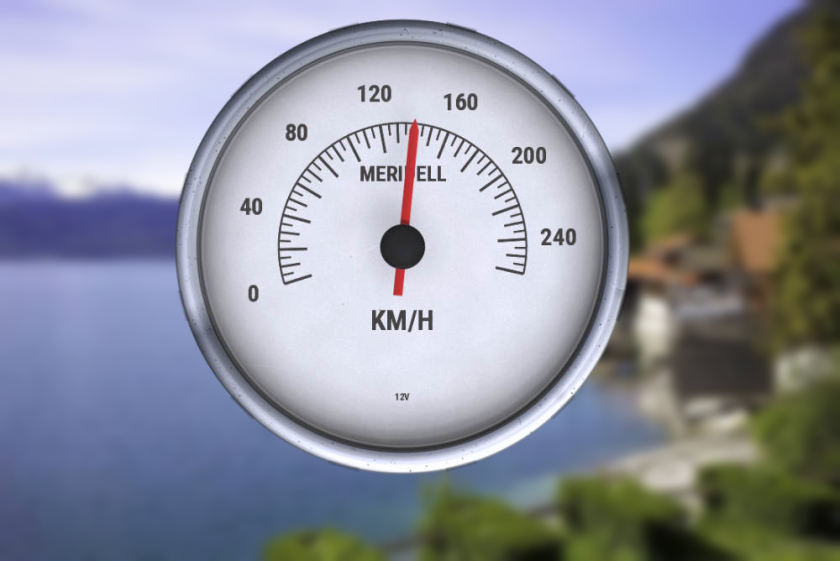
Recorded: 140km/h
